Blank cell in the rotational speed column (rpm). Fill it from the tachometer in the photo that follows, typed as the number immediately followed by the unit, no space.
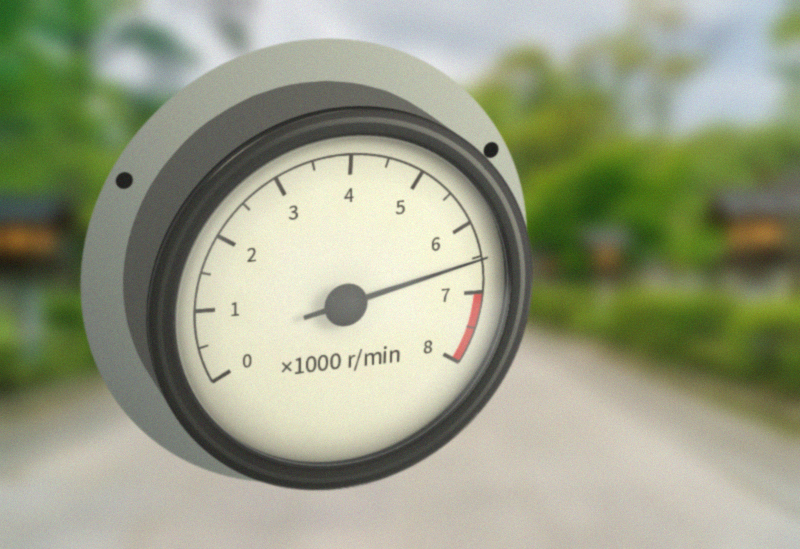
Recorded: 6500rpm
